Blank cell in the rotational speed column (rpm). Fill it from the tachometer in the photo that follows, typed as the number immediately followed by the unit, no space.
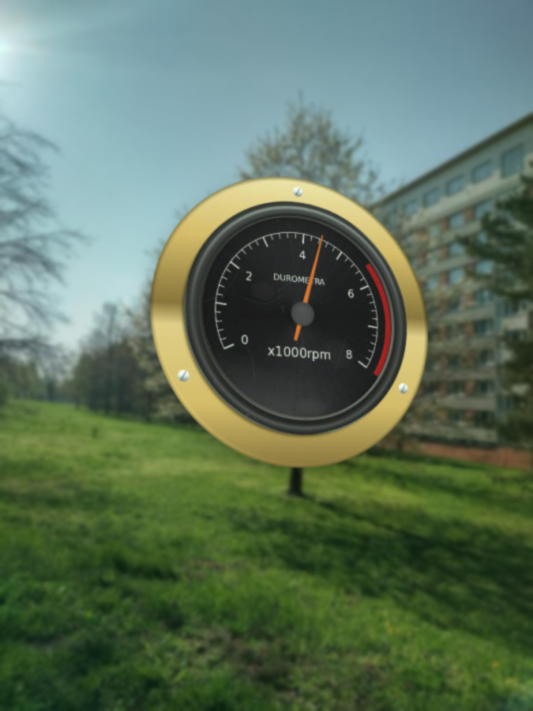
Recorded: 4400rpm
